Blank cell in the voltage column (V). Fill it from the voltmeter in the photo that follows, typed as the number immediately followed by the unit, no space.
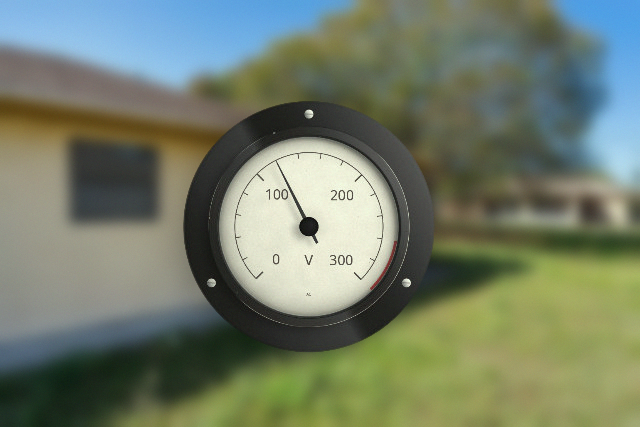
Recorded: 120V
